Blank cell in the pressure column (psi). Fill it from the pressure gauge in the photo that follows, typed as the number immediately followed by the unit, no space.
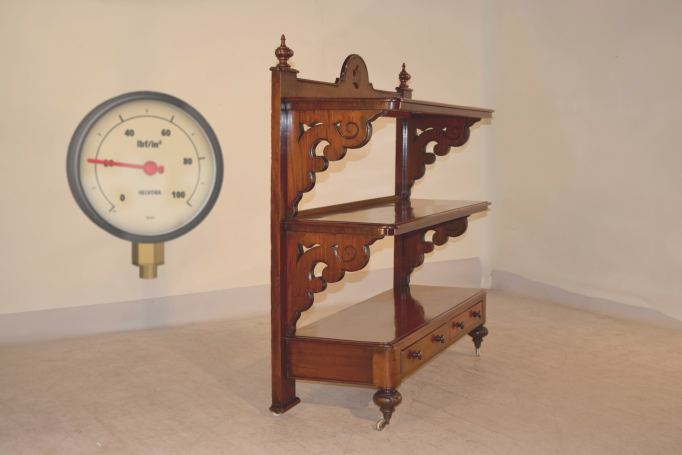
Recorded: 20psi
